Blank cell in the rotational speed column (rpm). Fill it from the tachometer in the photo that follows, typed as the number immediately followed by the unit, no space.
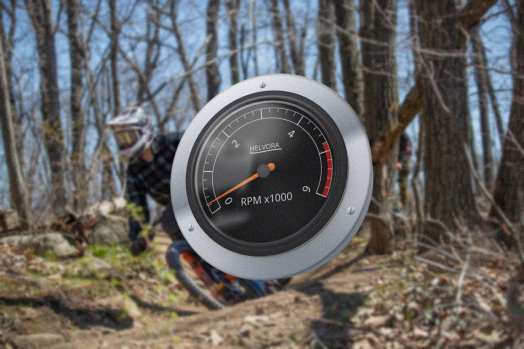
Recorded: 200rpm
